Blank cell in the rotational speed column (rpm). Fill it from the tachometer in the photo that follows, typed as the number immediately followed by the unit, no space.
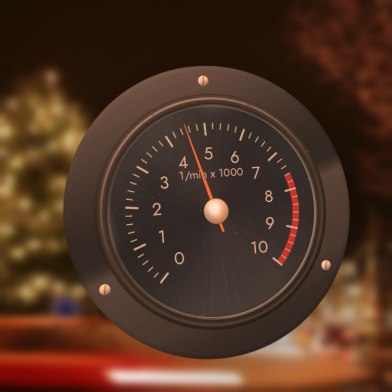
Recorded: 4500rpm
